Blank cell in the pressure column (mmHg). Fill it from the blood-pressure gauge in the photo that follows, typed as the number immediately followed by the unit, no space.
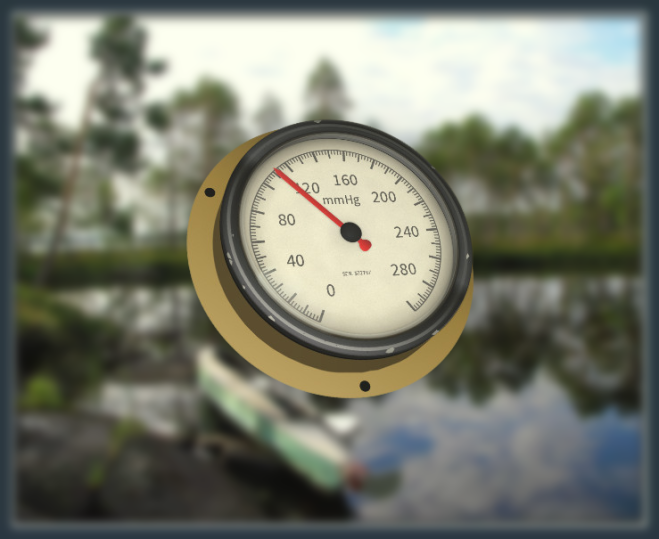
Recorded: 110mmHg
